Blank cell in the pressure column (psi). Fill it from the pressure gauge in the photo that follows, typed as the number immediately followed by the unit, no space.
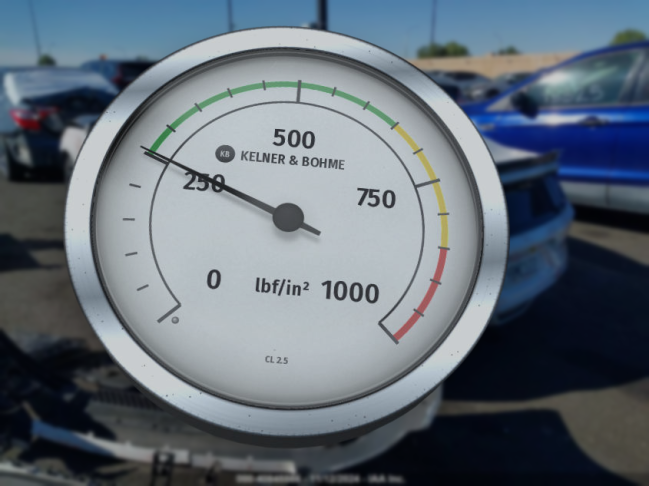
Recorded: 250psi
